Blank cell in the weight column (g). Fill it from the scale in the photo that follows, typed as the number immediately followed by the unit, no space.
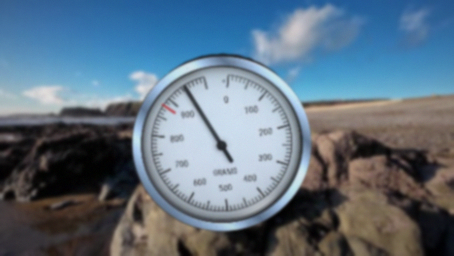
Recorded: 950g
